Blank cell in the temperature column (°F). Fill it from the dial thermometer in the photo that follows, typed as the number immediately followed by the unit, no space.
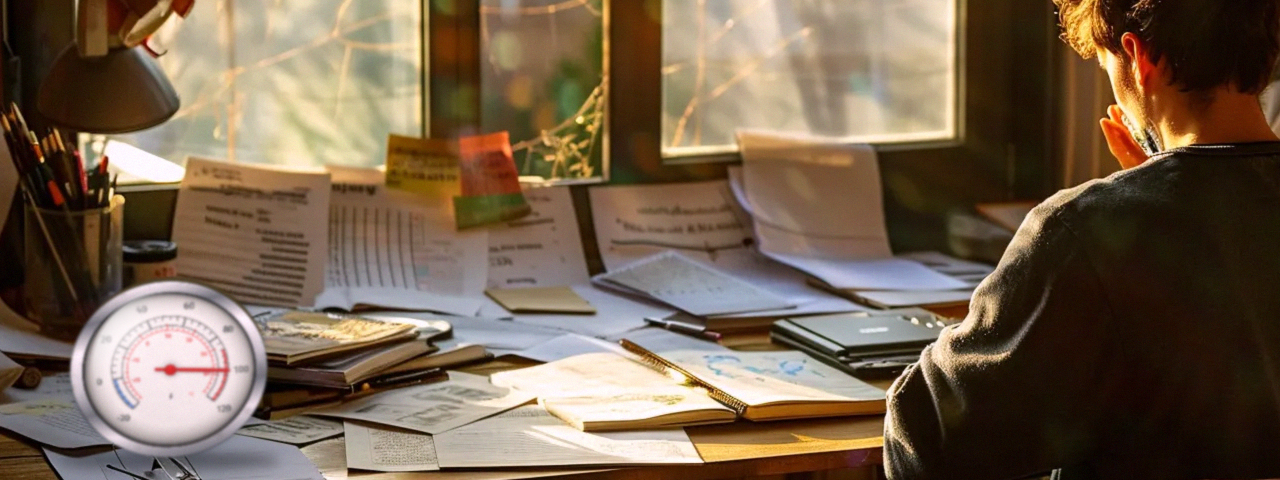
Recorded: 100°F
